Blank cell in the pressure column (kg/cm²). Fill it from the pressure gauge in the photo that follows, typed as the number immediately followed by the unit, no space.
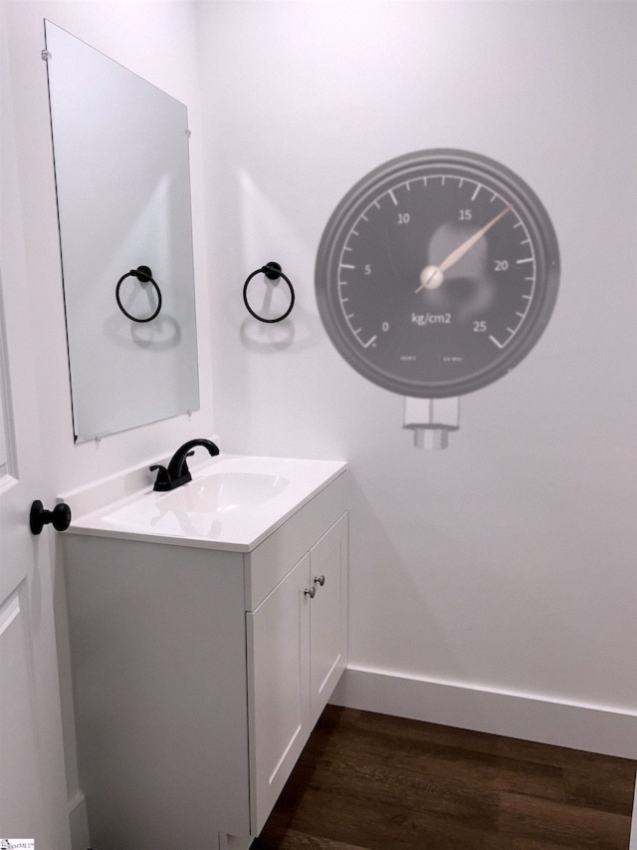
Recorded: 17kg/cm²
